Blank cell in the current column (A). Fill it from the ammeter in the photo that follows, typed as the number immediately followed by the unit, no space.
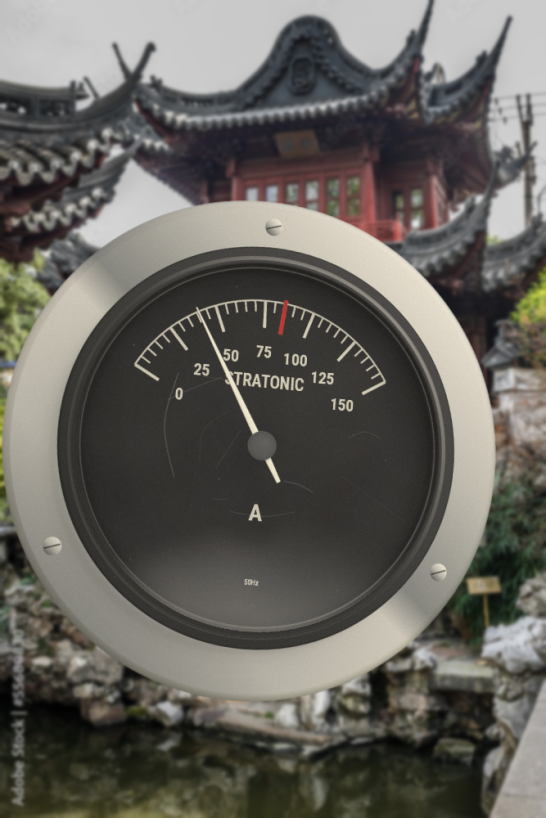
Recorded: 40A
